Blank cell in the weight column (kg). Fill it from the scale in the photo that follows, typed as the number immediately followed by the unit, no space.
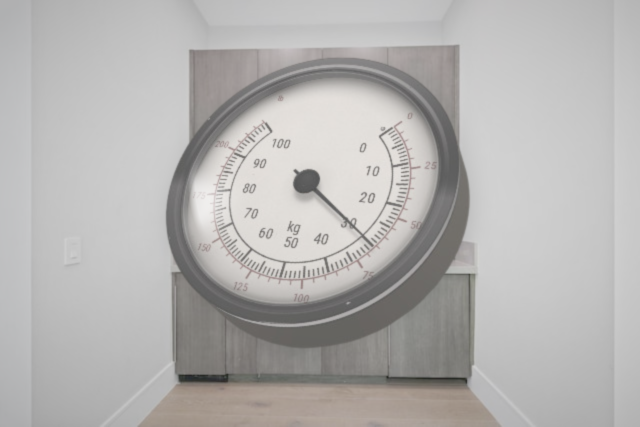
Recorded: 30kg
